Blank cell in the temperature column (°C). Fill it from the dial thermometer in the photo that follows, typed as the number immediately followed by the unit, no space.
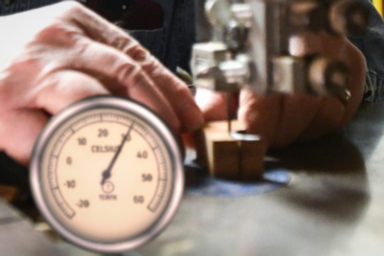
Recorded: 30°C
